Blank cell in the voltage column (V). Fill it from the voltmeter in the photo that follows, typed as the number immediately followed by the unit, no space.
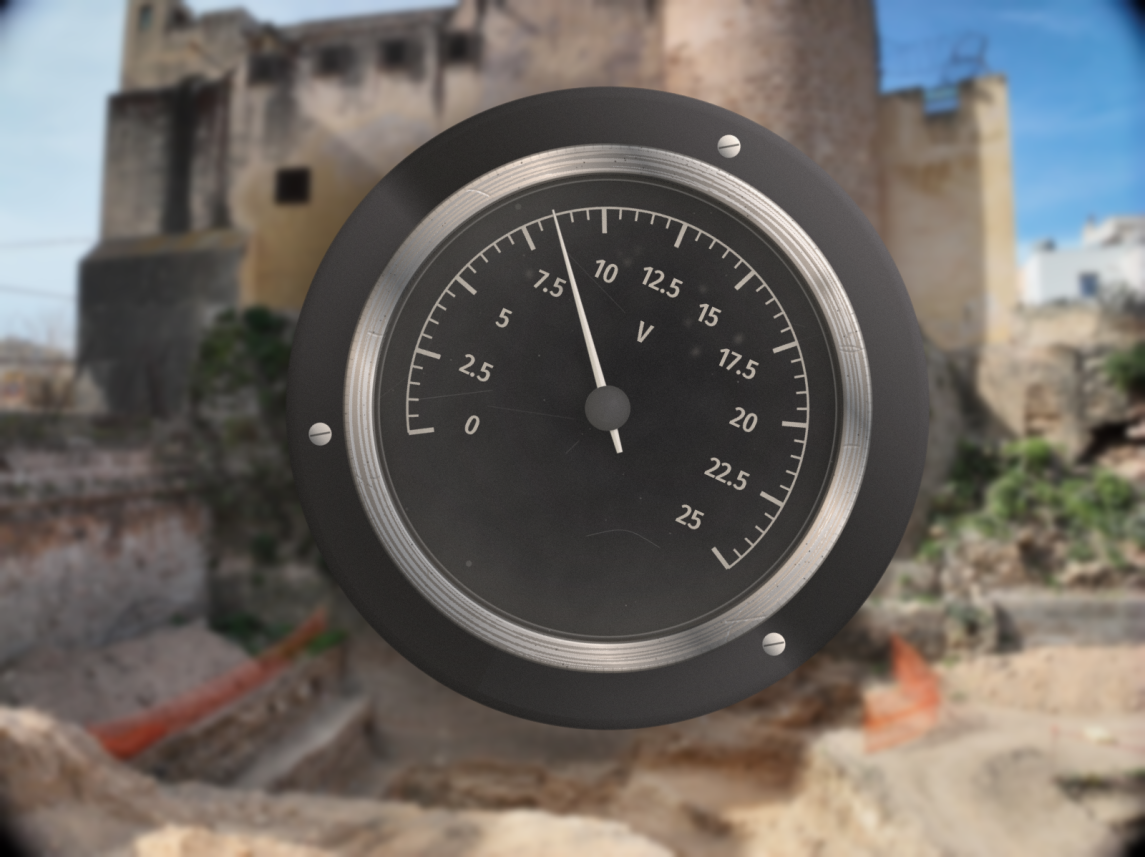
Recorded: 8.5V
